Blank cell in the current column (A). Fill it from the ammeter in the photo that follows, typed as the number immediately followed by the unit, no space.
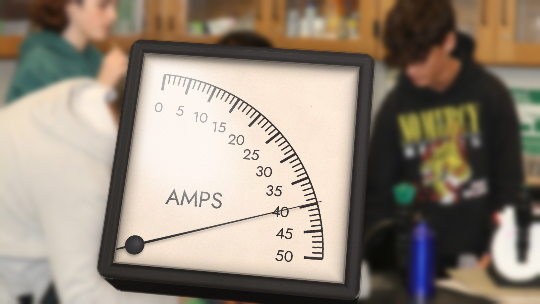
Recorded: 40A
